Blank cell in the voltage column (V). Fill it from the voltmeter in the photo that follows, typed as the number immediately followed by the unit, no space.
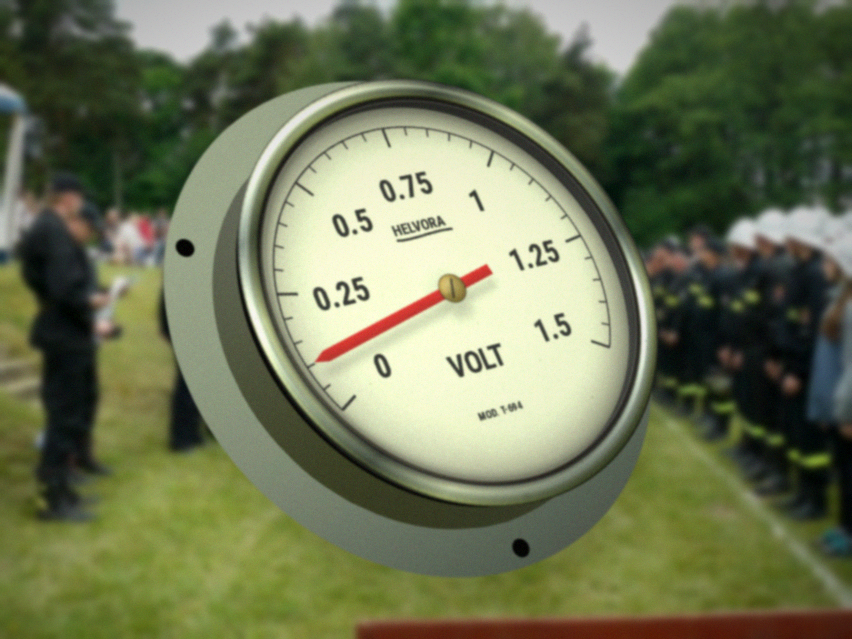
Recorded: 0.1V
